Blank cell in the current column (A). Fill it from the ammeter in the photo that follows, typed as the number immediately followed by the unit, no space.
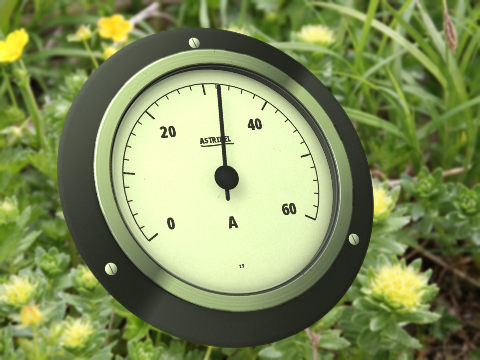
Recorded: 32A
